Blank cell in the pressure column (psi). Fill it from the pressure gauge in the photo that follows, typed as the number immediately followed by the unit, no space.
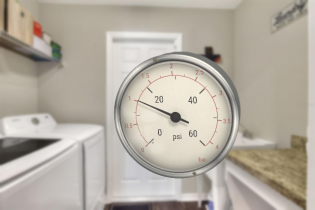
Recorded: 15psi
